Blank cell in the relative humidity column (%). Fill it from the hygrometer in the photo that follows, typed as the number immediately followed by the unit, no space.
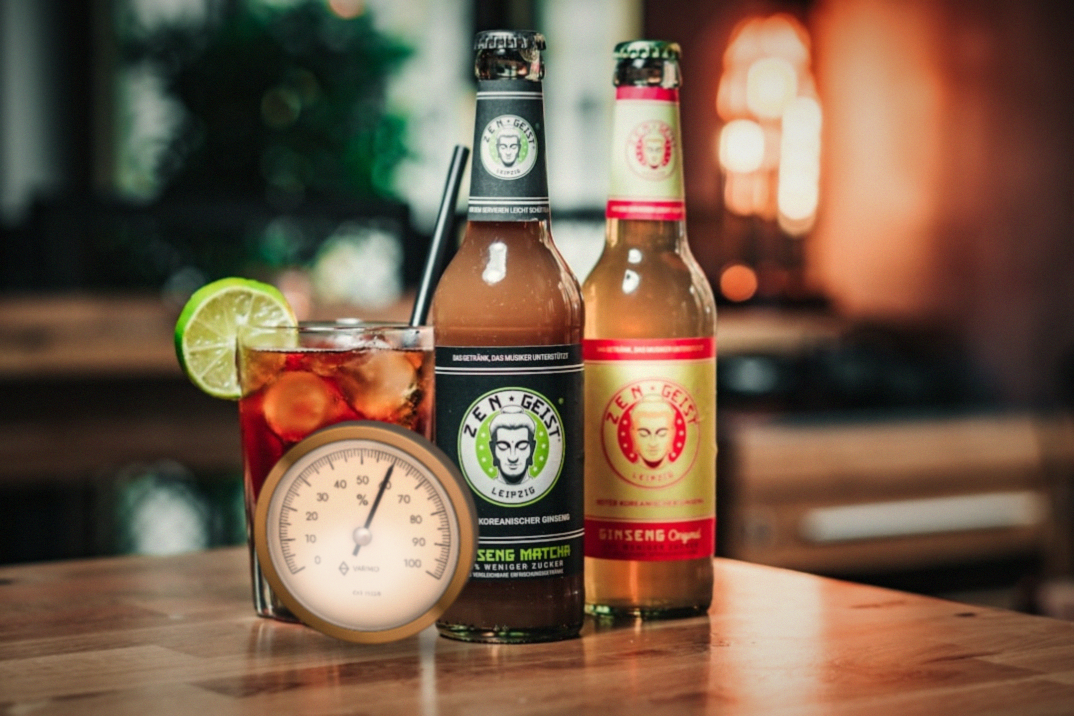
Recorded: 60%
